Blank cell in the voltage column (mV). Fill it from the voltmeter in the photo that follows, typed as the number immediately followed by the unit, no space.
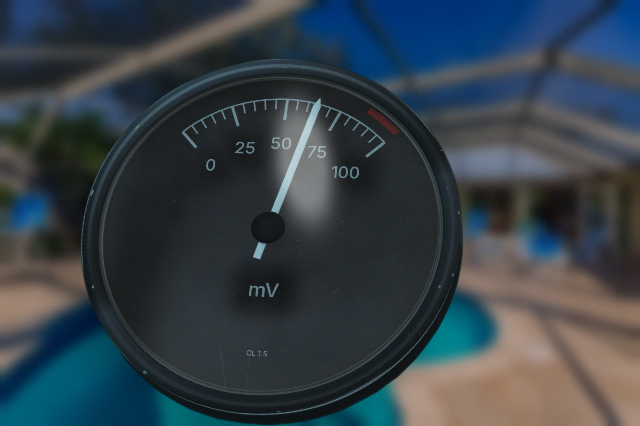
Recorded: 65mV
